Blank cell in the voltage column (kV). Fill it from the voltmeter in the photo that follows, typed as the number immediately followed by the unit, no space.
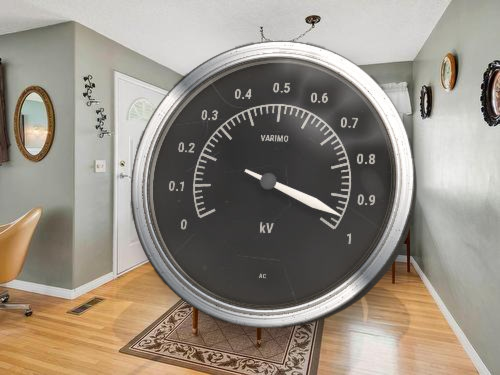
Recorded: 0.96kV
